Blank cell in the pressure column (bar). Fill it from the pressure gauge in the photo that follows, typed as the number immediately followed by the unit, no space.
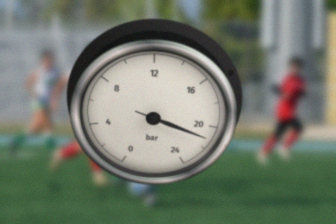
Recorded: 21bar
